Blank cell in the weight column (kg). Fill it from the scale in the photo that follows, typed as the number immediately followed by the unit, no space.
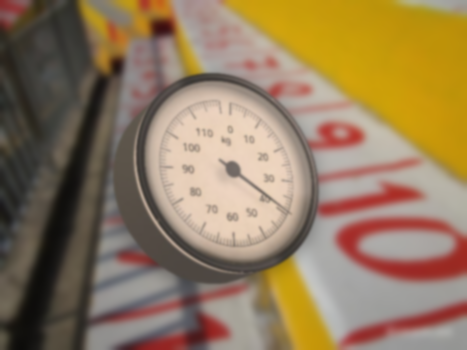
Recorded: 40kg
